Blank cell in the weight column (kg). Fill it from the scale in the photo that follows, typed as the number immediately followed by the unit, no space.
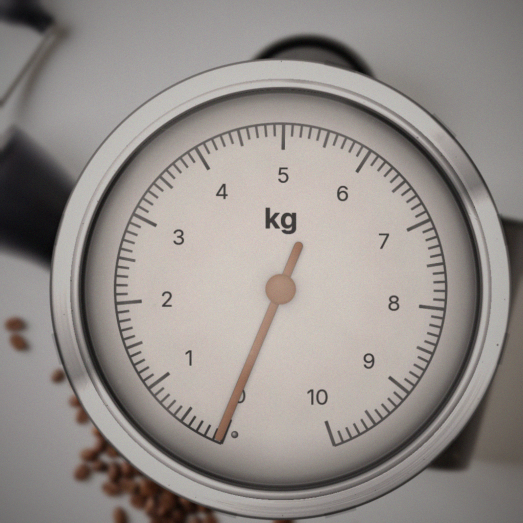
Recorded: 0.05kg
